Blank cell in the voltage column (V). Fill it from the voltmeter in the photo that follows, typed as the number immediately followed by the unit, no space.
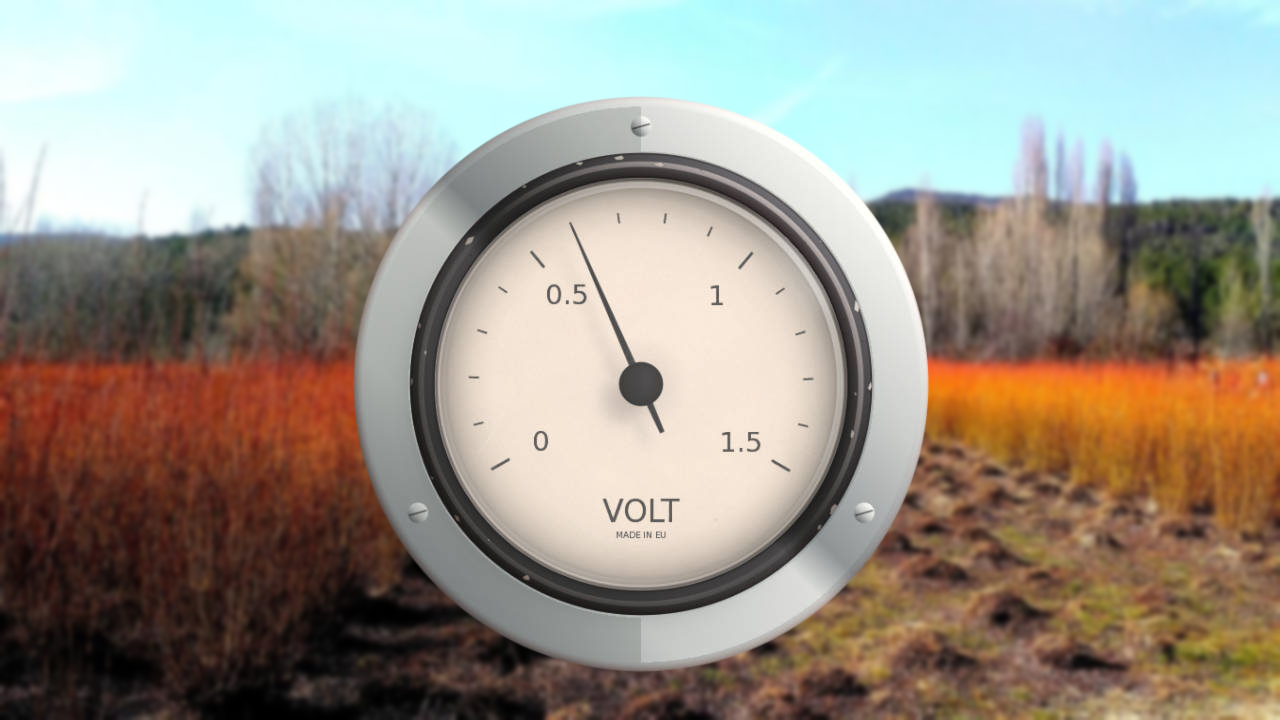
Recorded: 0.6V
